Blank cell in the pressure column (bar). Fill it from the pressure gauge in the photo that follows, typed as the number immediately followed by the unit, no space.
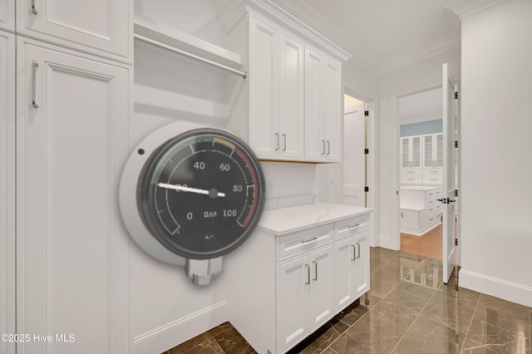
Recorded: 20bar
